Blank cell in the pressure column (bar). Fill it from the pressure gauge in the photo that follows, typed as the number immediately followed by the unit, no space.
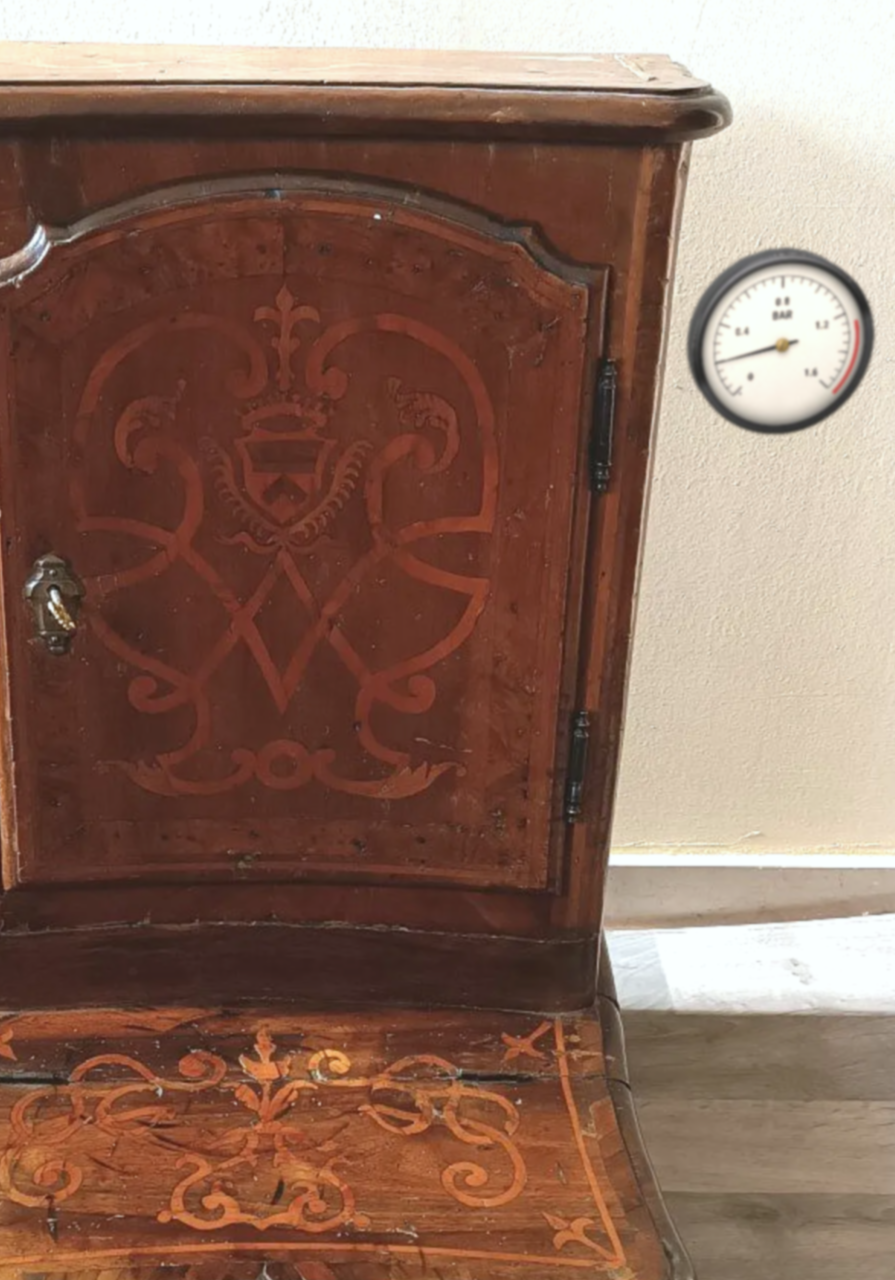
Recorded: 0.2bar
